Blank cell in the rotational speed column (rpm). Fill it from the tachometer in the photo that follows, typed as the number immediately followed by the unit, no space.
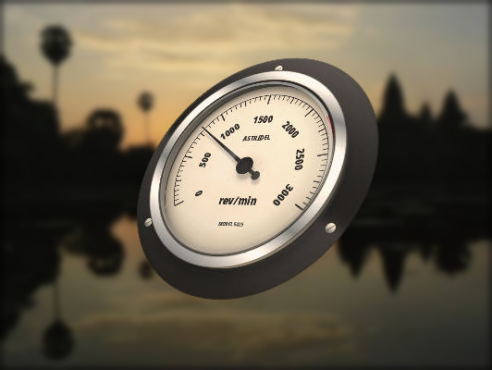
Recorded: 800rpm
